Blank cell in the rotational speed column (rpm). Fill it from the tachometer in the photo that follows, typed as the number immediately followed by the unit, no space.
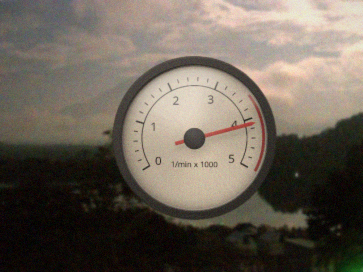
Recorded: 4100rpm
